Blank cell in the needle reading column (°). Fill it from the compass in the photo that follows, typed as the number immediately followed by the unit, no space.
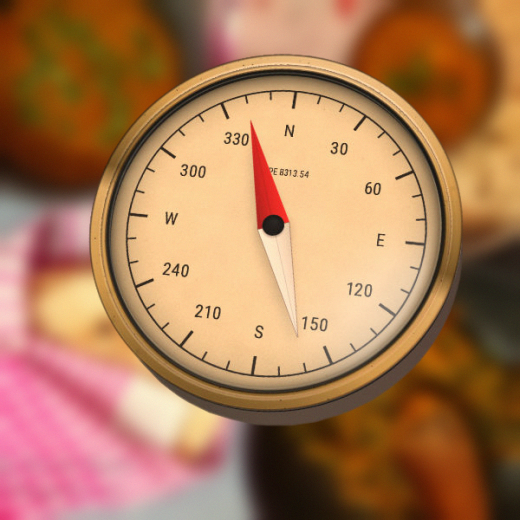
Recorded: 340°
